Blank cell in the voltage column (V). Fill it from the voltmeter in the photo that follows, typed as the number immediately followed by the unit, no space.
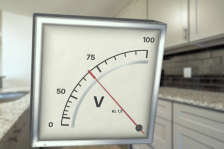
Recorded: 70V
